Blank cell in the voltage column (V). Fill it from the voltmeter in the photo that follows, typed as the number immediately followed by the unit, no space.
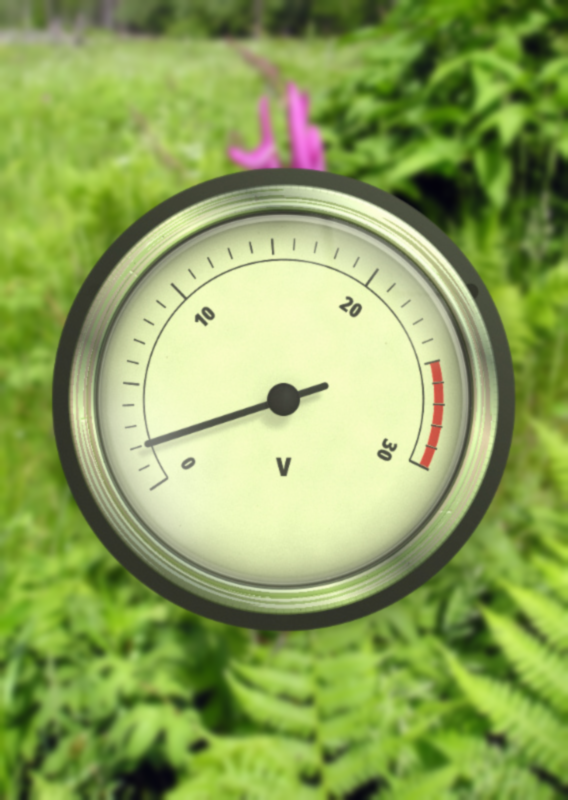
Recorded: 2V
